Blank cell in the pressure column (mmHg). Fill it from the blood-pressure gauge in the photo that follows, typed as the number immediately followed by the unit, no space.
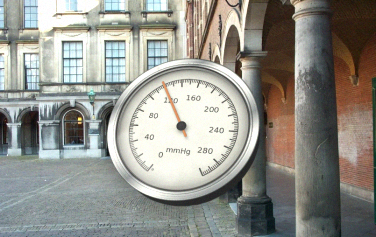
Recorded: 120mmHg
